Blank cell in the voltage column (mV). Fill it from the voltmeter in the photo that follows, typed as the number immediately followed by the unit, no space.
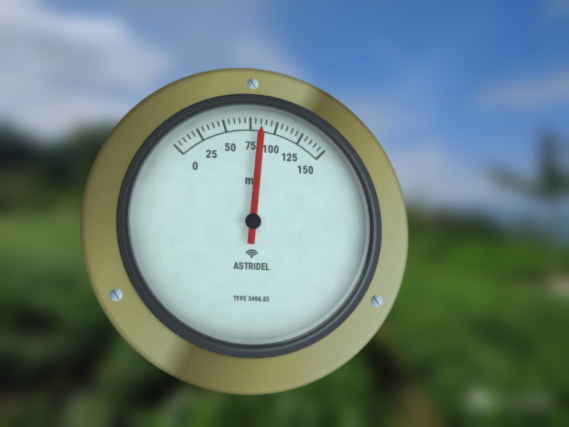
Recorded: 85mV
